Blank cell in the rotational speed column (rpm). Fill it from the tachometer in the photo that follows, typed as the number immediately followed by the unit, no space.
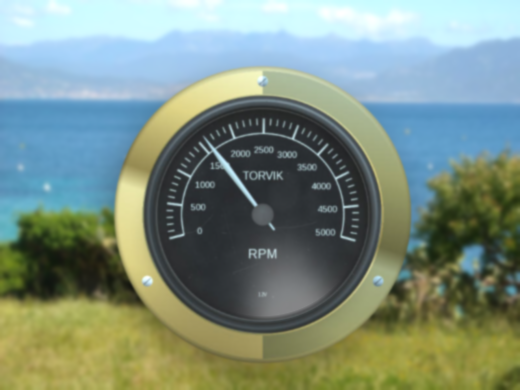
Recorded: 1600rpm
